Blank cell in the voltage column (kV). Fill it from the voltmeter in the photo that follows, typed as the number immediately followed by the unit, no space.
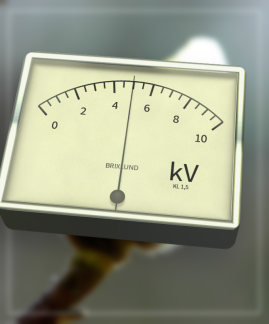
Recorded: 5kV
